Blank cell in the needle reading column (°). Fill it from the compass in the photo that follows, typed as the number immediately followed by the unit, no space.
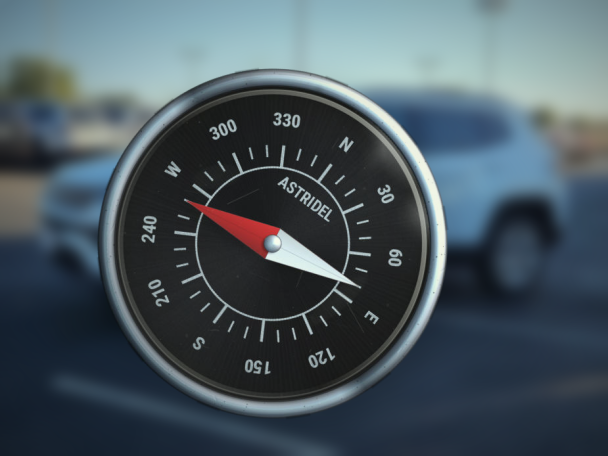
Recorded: 260°
